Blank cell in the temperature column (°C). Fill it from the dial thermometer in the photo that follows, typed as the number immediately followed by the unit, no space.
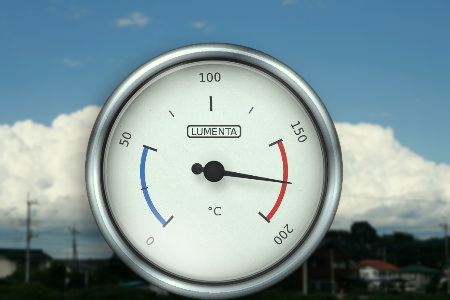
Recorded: 175°C
